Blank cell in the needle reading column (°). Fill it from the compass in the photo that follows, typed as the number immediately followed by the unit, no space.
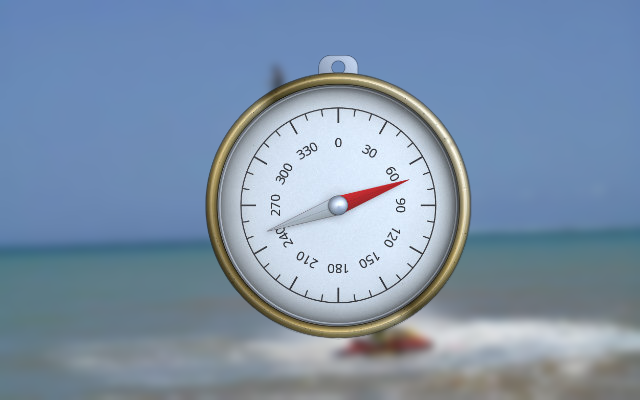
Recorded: 70°
